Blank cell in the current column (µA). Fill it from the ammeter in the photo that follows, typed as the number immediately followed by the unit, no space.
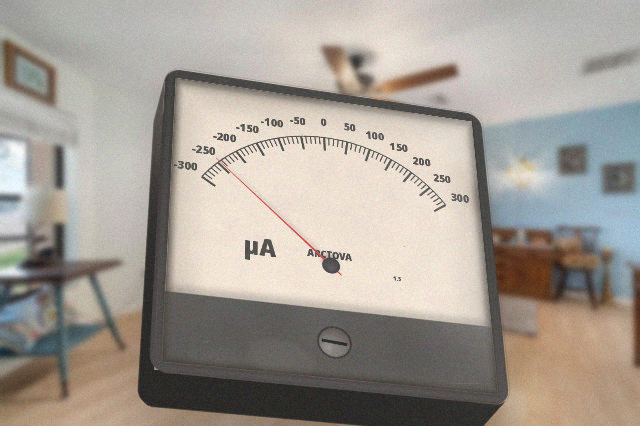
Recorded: -250µA
